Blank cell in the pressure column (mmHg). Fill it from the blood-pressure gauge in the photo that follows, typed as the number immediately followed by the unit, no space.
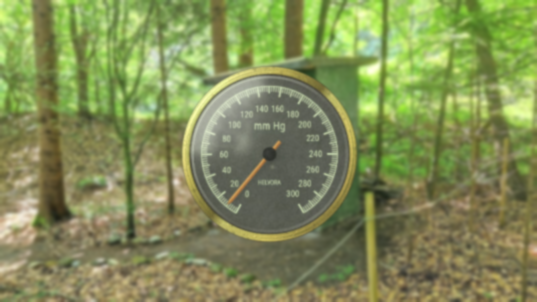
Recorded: 10mmHg
